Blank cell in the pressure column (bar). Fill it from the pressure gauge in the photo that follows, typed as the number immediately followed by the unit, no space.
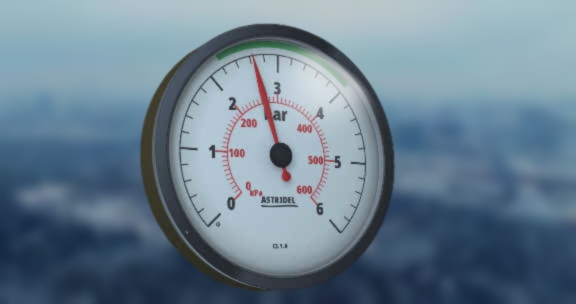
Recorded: 2.6bar
